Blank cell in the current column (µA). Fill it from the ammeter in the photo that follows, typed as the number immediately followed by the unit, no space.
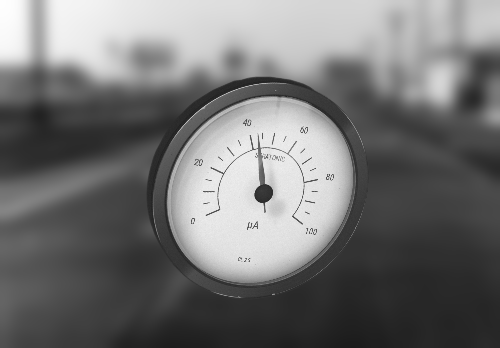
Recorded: 42.5µA
